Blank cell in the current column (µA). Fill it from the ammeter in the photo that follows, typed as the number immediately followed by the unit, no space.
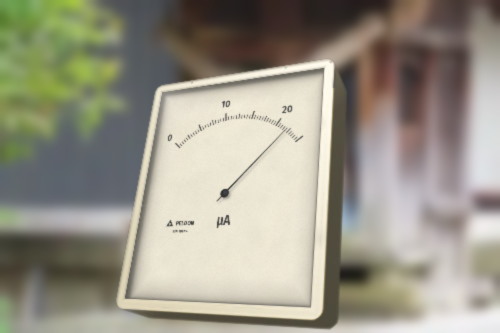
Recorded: 22.5µA
